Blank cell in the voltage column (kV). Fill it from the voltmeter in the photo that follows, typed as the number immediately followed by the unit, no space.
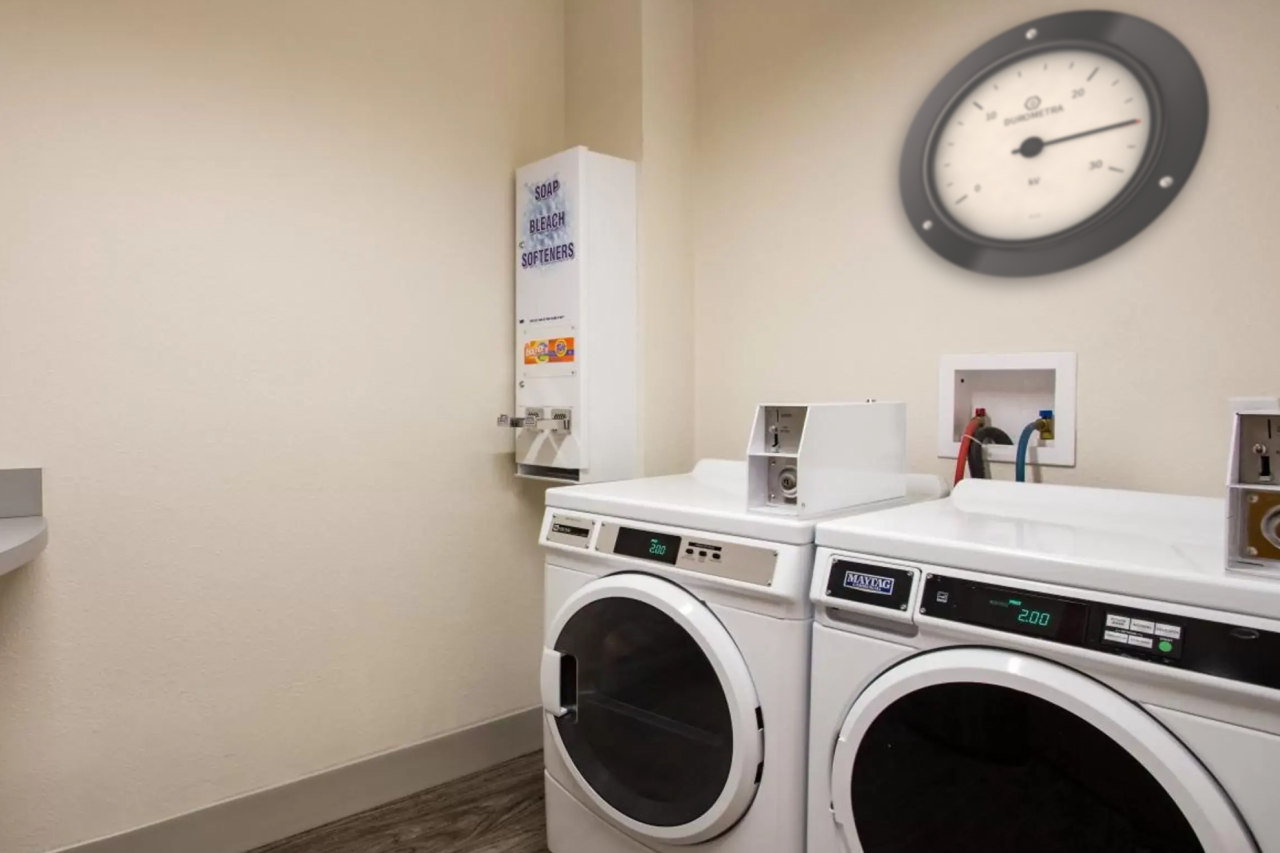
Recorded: 26kV
